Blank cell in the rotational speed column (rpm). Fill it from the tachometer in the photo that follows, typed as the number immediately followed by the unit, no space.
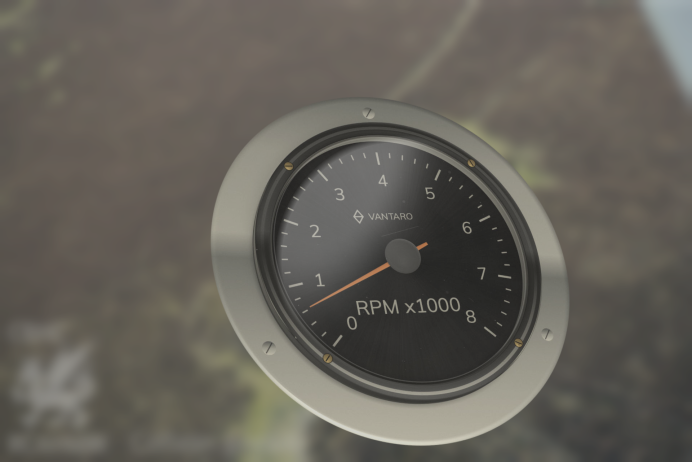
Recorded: 600rpm
